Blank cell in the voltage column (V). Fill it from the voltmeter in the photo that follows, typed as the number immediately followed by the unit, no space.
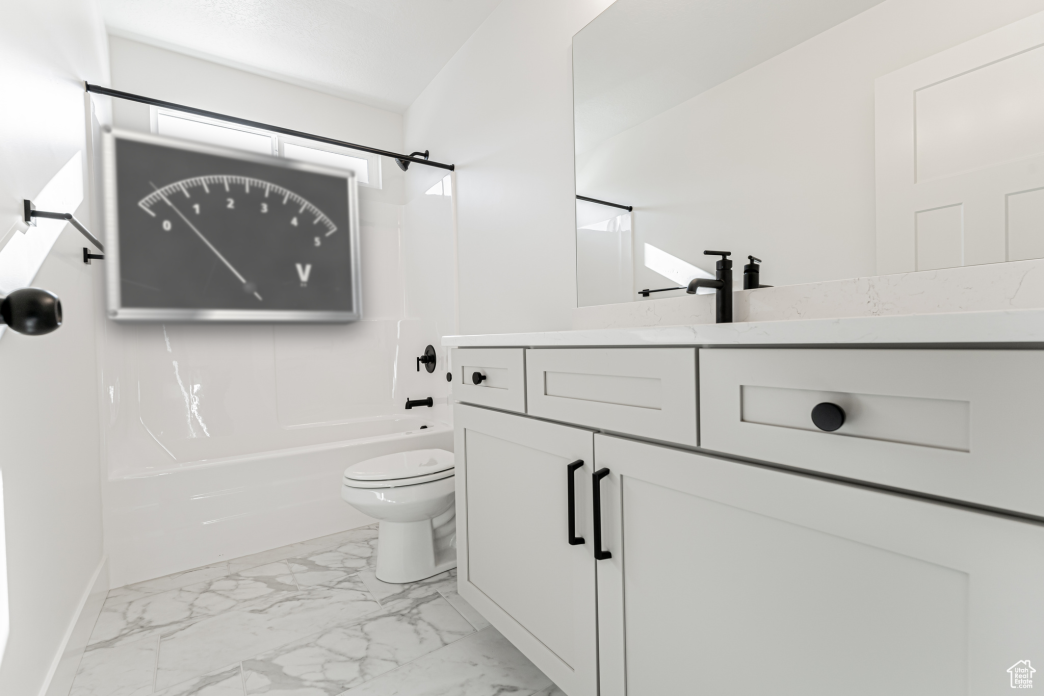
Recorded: 0.5V
